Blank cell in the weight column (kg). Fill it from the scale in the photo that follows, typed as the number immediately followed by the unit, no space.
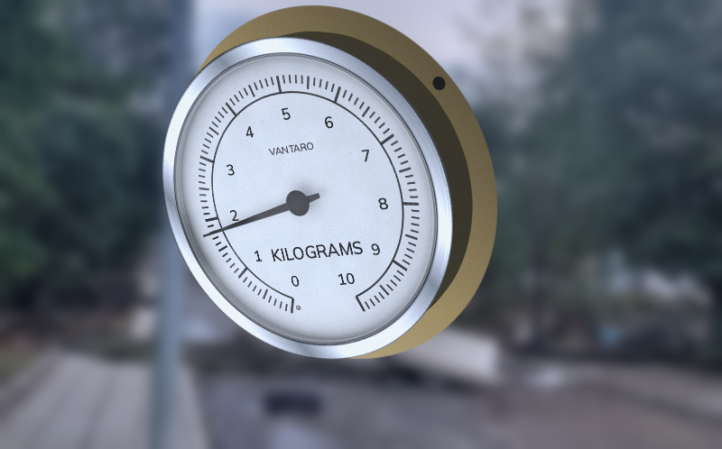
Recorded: 1.8kg
